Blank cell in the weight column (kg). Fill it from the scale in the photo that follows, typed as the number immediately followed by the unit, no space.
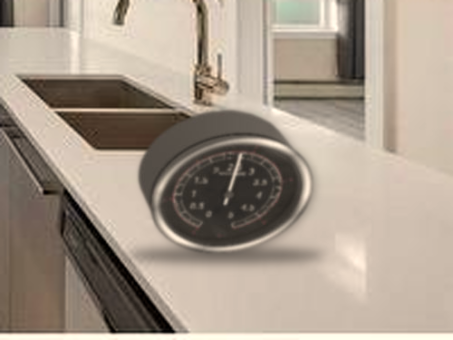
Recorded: 2.5kg
